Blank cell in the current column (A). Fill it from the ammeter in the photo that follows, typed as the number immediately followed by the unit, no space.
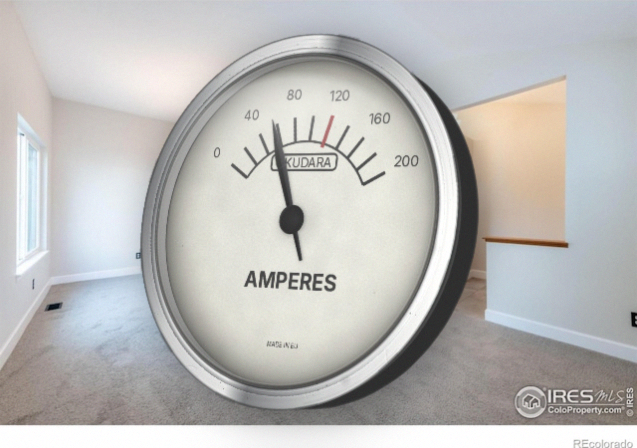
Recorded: 60A
